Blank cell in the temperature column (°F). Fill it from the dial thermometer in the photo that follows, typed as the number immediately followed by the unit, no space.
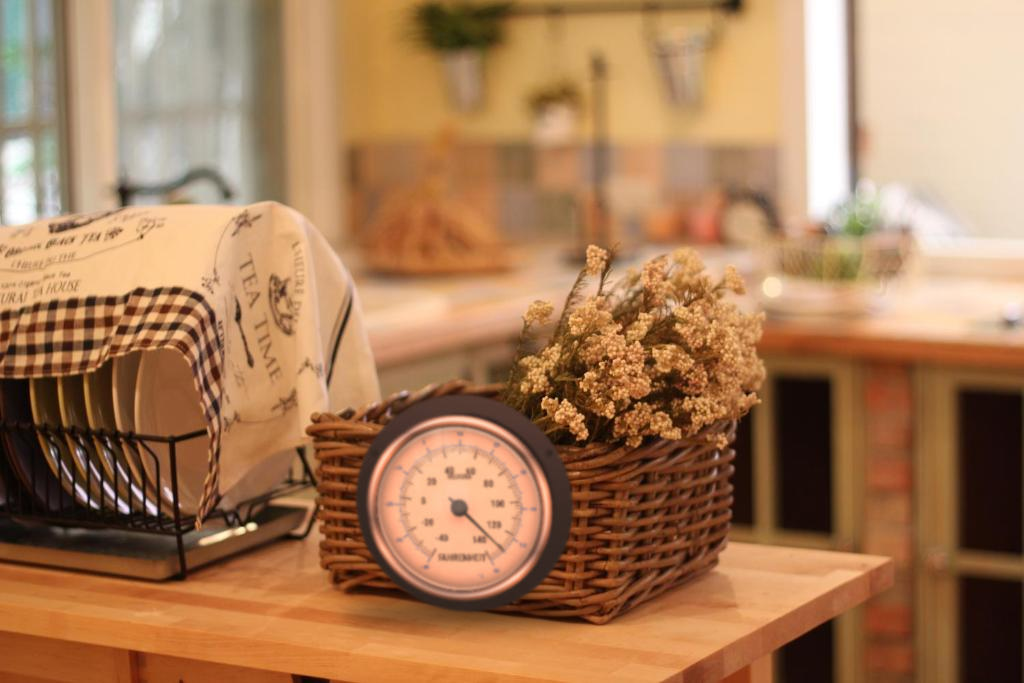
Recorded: 130°F
